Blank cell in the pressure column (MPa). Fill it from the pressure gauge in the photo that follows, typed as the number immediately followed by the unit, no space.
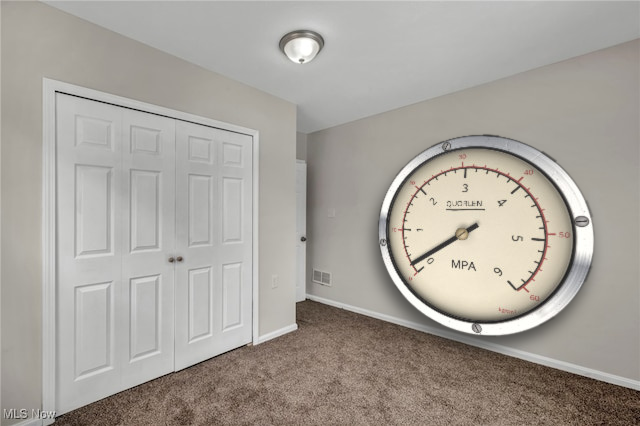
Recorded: 0.2MPa
